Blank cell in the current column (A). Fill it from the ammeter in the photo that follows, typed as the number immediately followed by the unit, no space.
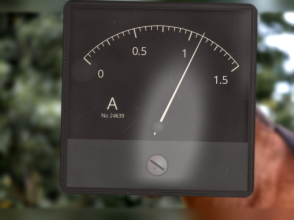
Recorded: 1.1A
